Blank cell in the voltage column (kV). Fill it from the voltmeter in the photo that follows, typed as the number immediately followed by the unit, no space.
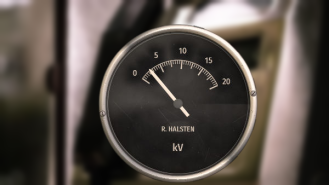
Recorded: 2.5kV
